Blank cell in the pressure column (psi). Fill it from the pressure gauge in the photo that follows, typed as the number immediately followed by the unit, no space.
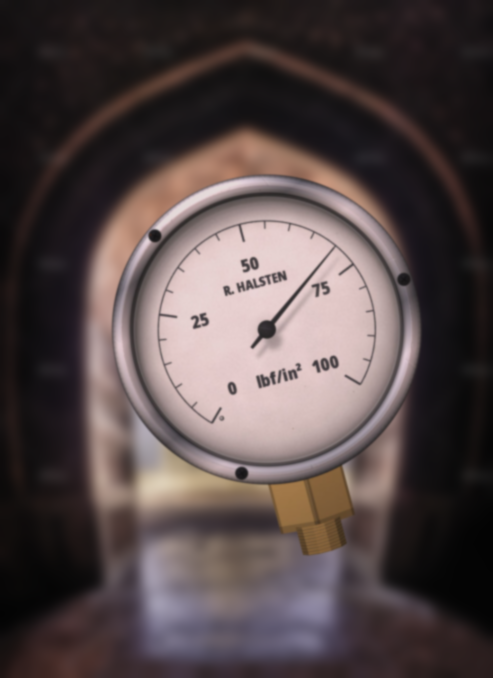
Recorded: 70psi
